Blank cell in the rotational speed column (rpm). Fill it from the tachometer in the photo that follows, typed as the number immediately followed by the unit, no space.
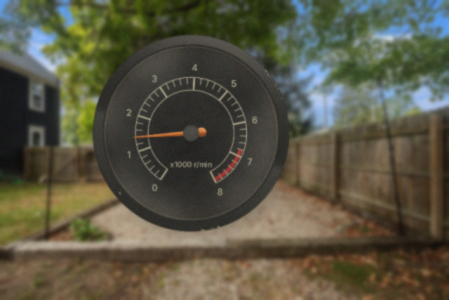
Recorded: 1400rpm
